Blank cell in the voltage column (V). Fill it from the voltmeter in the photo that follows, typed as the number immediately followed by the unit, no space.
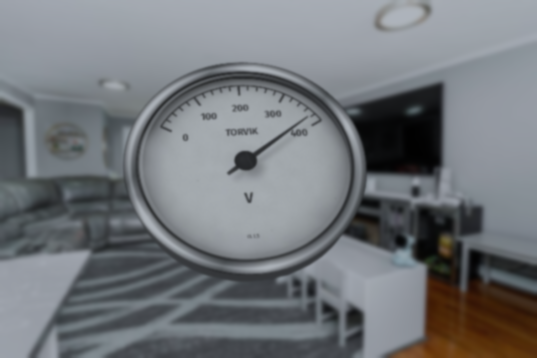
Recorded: 380V
